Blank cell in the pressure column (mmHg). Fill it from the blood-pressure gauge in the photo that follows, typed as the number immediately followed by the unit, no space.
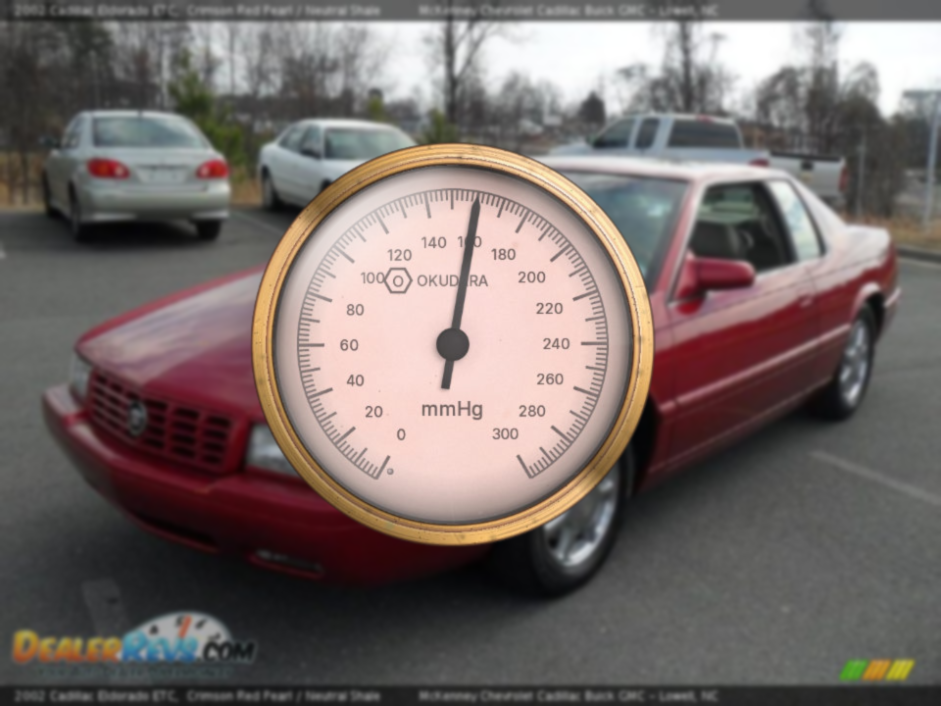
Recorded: 160mmHg
